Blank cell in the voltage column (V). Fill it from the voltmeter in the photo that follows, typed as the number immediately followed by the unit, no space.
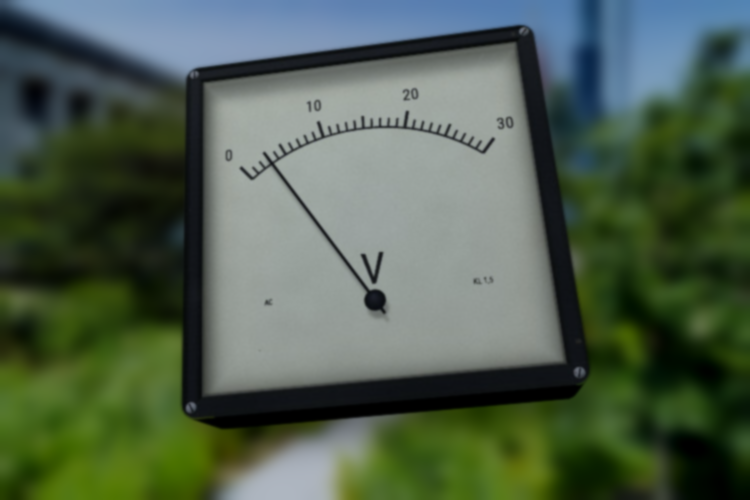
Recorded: 3V
